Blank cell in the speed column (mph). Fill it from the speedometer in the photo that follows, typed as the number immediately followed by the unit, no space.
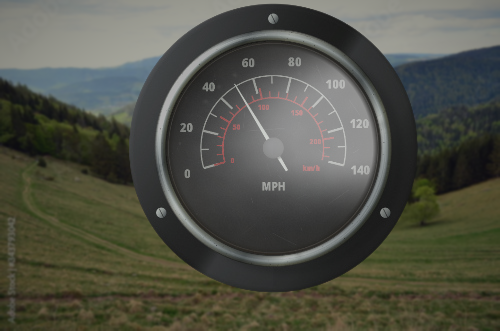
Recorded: 50mph
